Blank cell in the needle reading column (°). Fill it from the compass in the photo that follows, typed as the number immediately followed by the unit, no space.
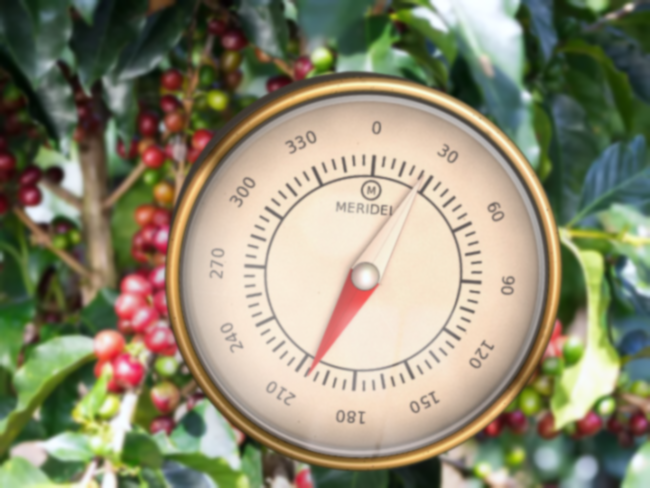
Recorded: 205°
